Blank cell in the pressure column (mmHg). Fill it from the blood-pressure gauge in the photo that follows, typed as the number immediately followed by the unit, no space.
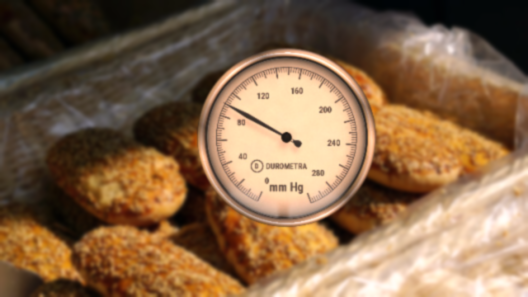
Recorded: 90mmHg
